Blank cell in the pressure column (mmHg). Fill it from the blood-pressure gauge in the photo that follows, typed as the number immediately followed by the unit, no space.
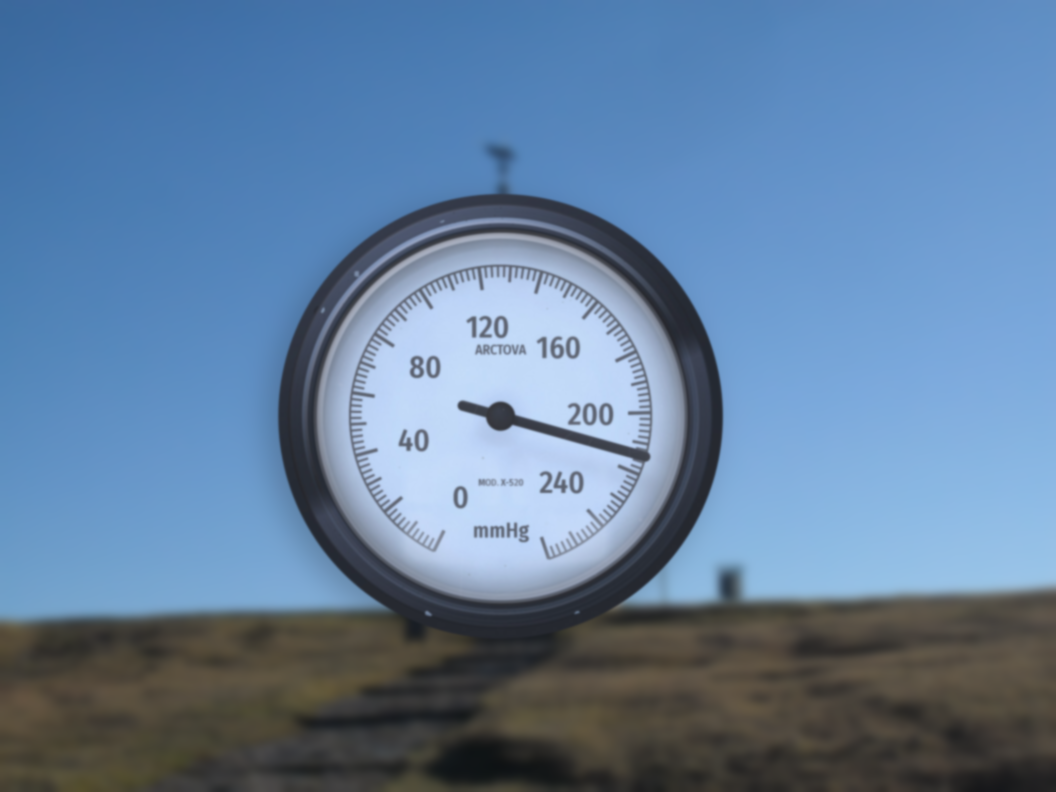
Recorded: 214mmHg
